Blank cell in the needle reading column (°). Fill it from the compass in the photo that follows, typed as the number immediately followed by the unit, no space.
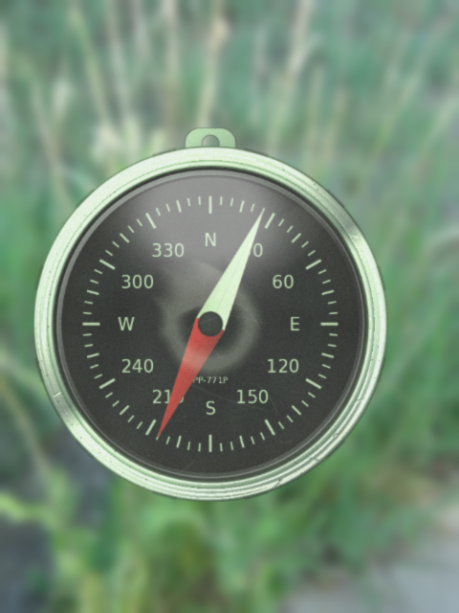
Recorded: 205°
